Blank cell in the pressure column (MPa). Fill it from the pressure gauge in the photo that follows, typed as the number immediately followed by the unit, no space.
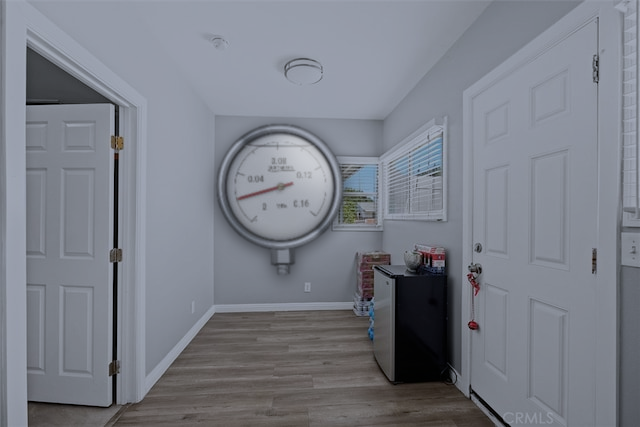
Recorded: 0.02MPa
